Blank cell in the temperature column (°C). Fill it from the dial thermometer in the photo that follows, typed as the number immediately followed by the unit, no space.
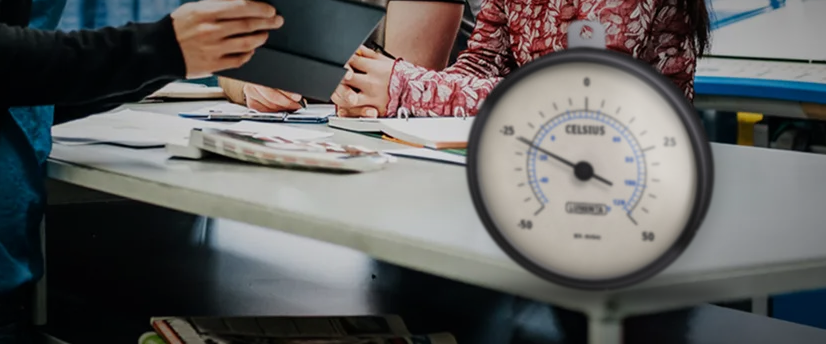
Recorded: -25°C
